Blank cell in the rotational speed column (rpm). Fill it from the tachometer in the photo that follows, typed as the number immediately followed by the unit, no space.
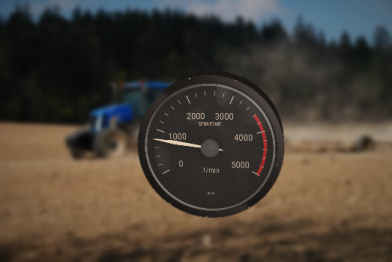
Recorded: 800rpm
